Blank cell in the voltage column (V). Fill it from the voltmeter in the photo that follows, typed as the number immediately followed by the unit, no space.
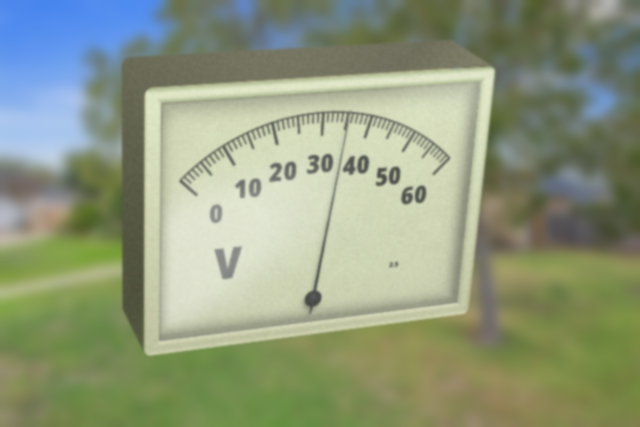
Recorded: 35V
